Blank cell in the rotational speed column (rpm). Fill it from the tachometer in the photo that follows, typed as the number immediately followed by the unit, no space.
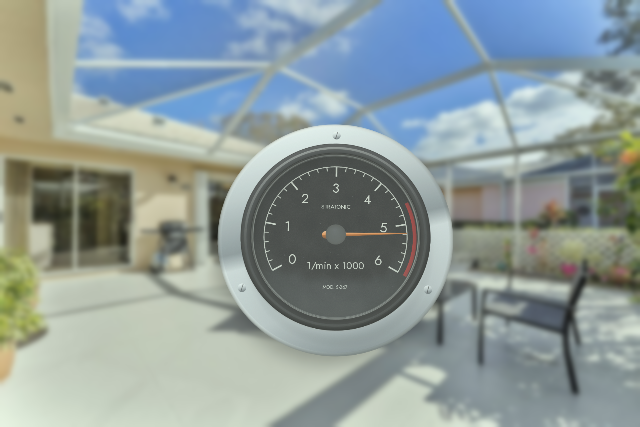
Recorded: 5200rpm
